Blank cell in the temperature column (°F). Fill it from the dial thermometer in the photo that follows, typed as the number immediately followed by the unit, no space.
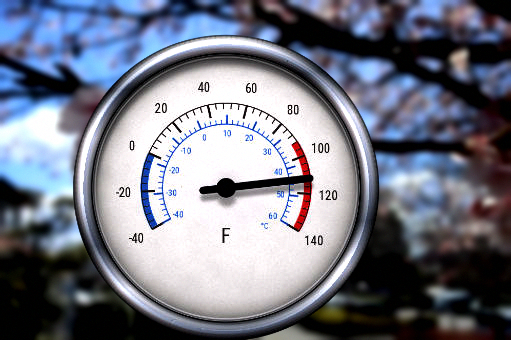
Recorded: 112°F
